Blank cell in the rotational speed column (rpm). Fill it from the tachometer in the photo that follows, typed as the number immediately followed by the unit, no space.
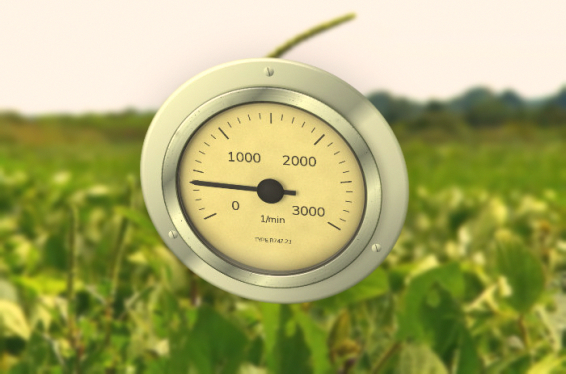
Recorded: 400rpm
